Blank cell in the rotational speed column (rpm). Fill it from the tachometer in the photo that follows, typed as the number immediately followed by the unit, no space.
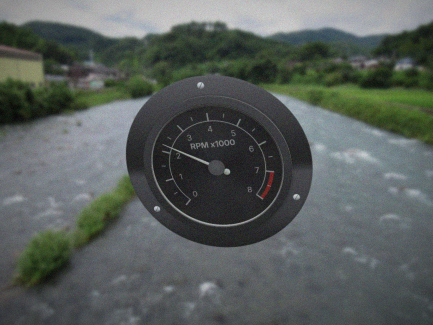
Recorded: 2250rpm
